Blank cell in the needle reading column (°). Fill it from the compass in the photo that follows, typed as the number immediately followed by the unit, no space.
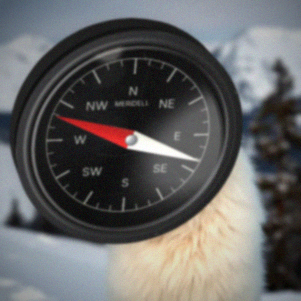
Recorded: 290°
